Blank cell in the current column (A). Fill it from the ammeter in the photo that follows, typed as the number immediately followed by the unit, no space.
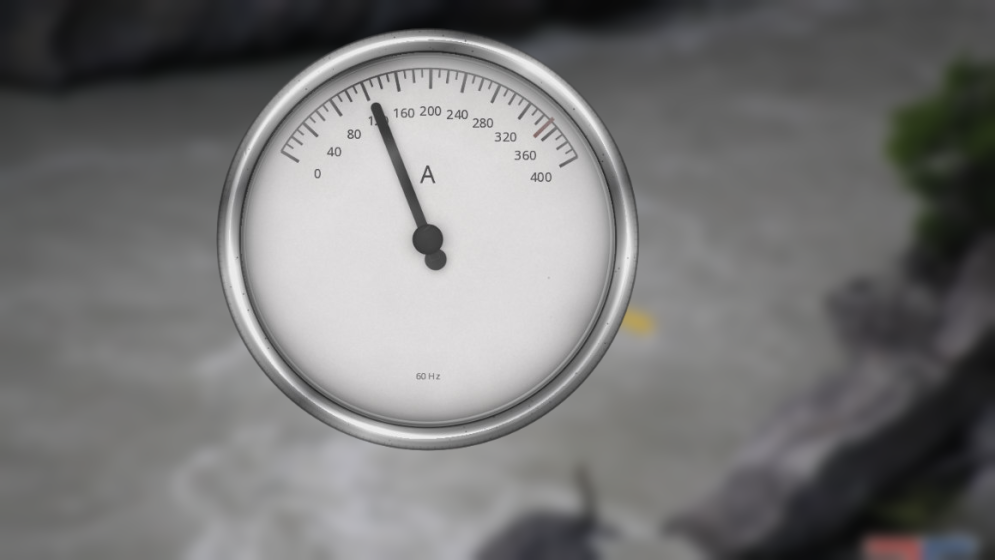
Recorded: 125A
